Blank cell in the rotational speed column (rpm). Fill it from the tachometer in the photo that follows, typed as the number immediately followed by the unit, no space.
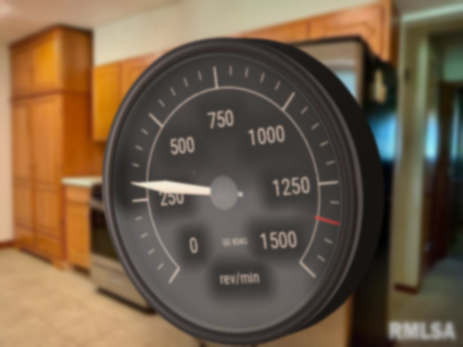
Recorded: 300rpm
